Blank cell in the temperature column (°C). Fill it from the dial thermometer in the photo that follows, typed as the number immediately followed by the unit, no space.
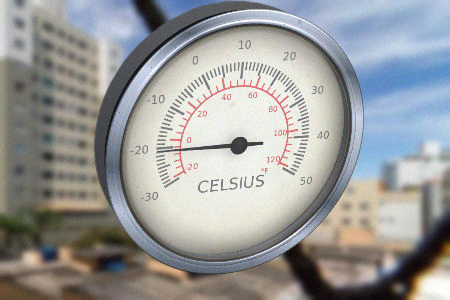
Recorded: -20°C
